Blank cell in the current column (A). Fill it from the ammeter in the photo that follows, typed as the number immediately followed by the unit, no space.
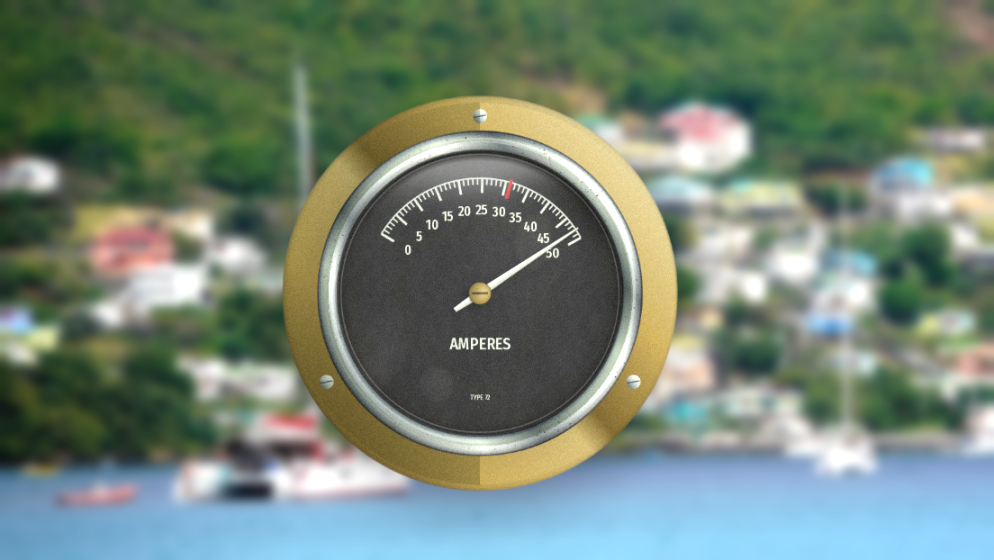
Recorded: 48A
